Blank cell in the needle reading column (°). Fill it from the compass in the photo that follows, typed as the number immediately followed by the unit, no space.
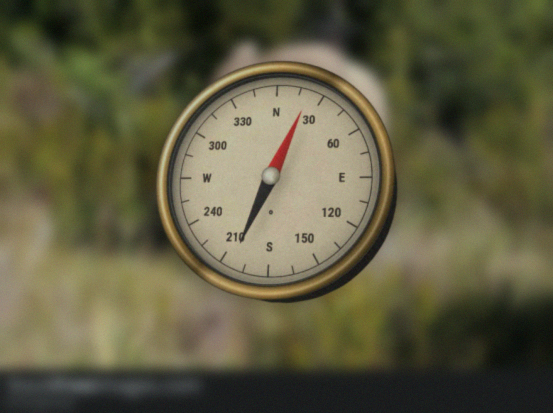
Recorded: 22.5°
